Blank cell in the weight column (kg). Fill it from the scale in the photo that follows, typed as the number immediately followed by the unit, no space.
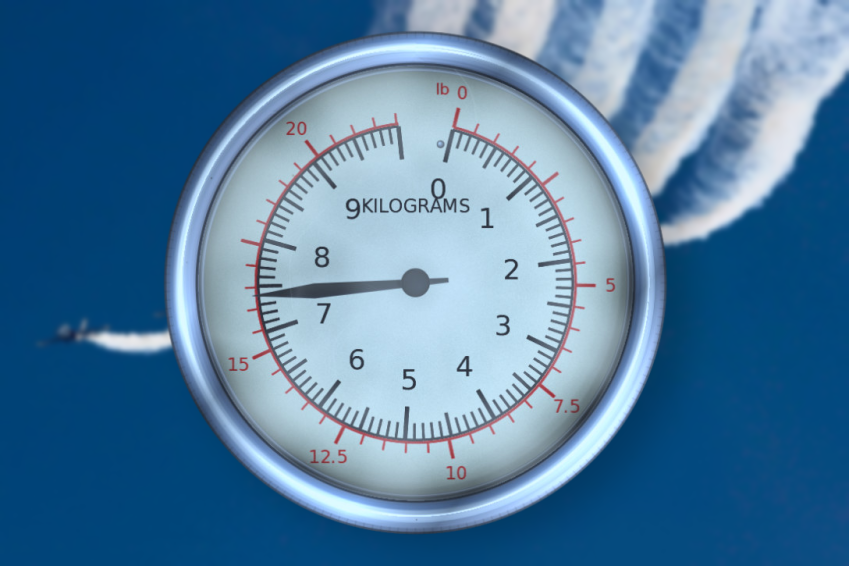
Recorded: 7.4kg
